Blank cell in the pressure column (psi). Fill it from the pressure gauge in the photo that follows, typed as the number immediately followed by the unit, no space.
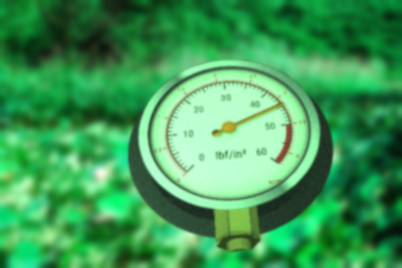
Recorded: 45psi
